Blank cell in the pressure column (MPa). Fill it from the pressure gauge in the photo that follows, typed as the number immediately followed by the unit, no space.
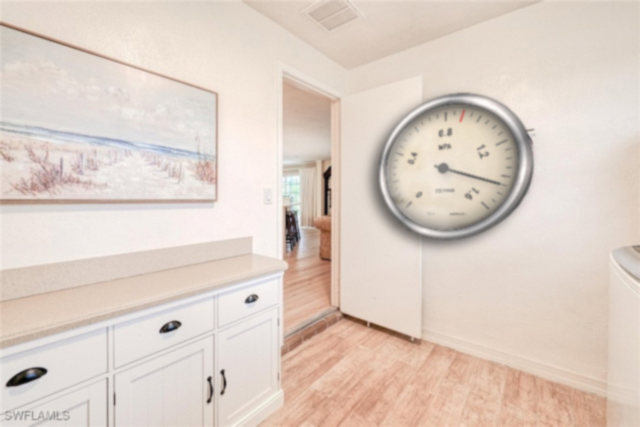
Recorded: 1.45MPa
